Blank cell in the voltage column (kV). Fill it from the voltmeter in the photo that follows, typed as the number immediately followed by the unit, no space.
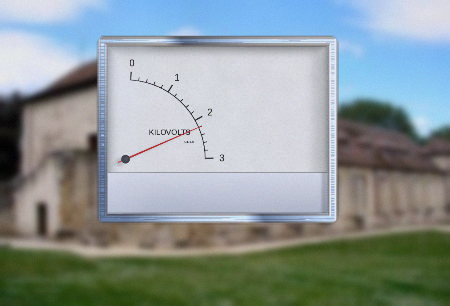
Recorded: 2.2kV
